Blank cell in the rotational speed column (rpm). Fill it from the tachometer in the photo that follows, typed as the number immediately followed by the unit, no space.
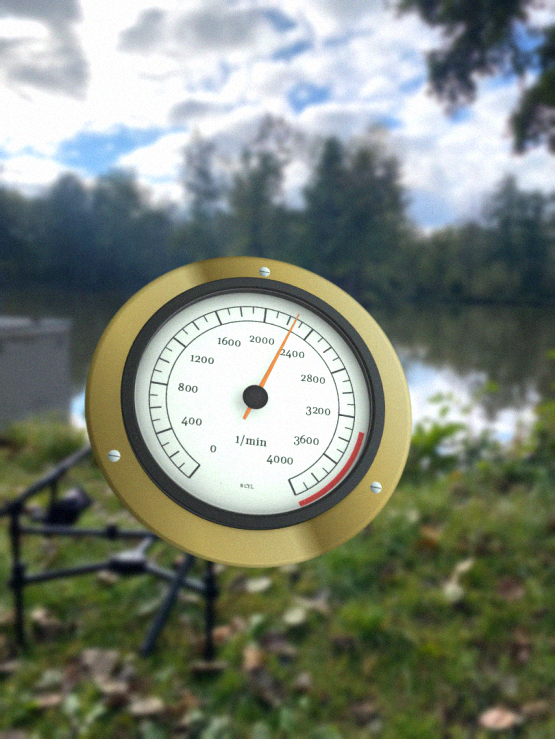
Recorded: 2250rpm
